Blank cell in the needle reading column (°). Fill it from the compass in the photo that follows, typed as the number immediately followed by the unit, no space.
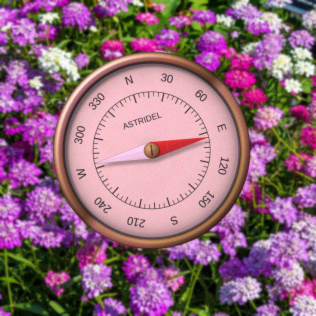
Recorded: 95°
